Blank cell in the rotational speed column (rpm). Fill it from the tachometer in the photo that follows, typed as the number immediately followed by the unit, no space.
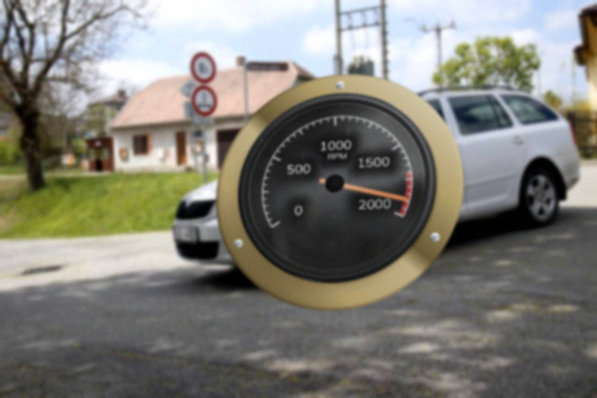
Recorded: 1900rpm
